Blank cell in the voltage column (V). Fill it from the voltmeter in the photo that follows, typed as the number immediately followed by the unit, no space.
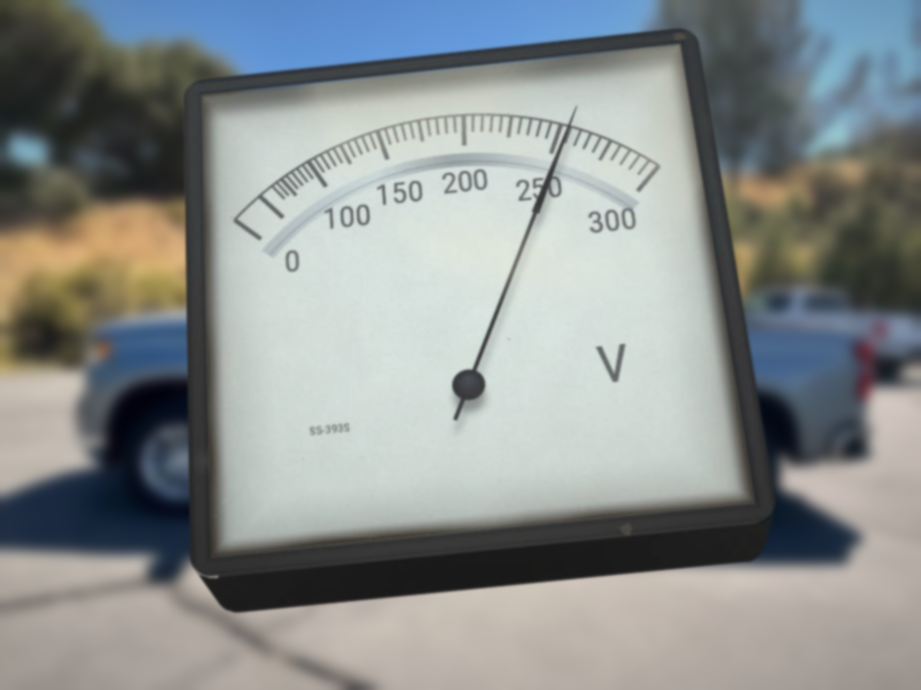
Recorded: 255V
